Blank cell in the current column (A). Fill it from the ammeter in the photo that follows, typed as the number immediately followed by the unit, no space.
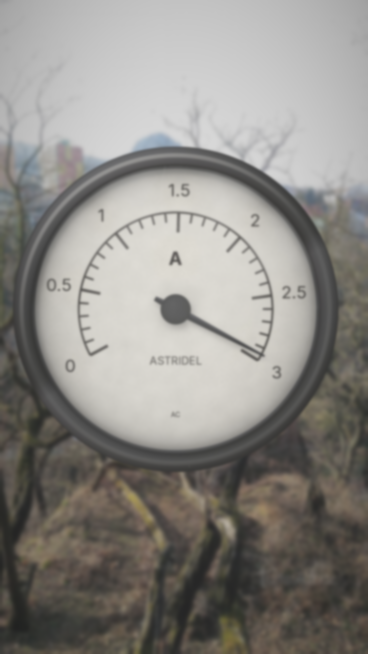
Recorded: 2.95A
